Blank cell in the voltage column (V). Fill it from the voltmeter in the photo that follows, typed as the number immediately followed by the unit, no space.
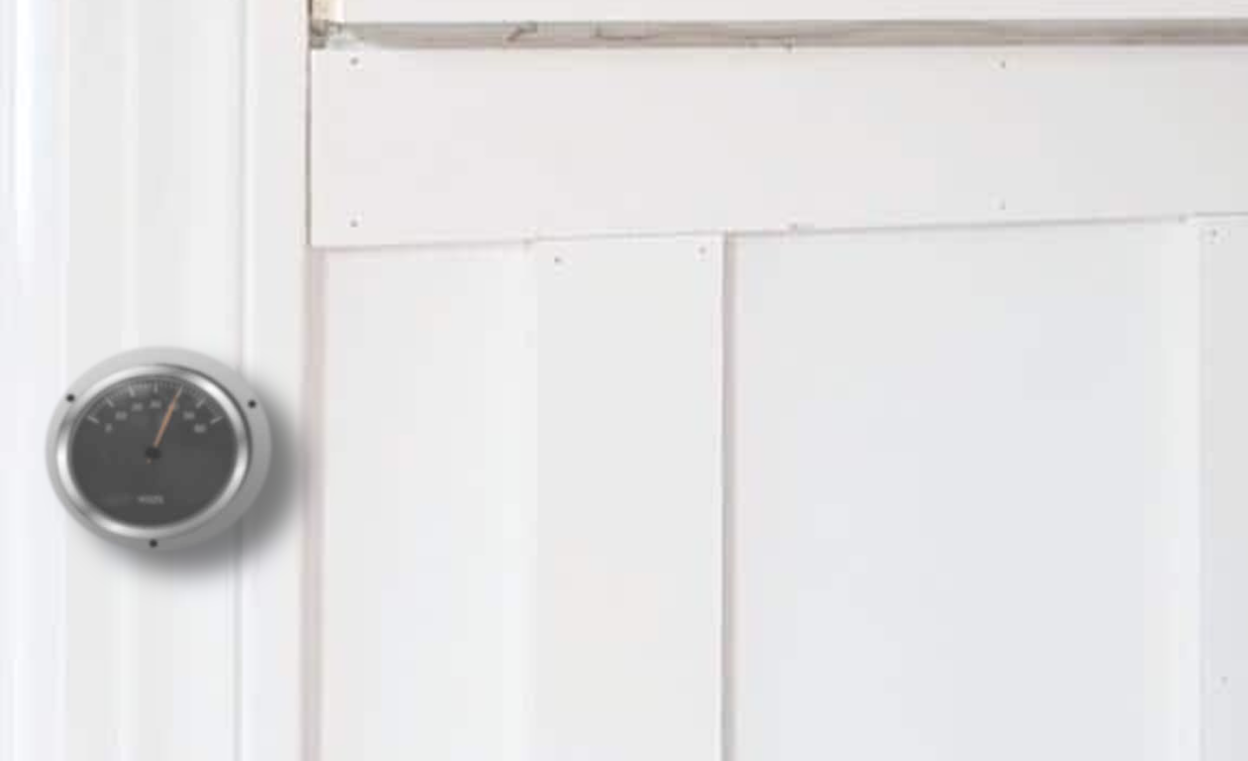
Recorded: 40V
